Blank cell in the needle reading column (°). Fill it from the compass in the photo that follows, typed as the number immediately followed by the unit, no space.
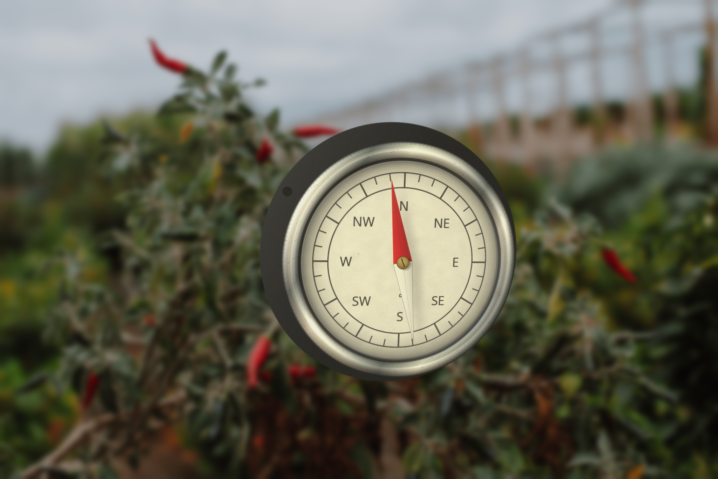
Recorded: 350°
